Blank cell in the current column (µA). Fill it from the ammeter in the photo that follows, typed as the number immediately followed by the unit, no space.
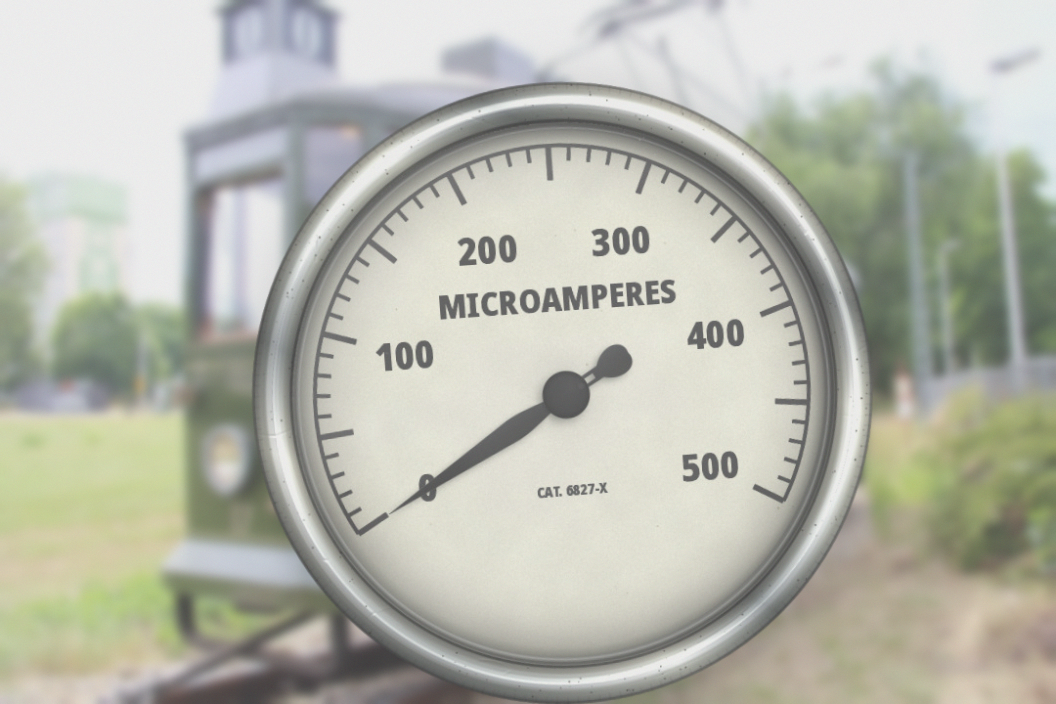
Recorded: 0µA
